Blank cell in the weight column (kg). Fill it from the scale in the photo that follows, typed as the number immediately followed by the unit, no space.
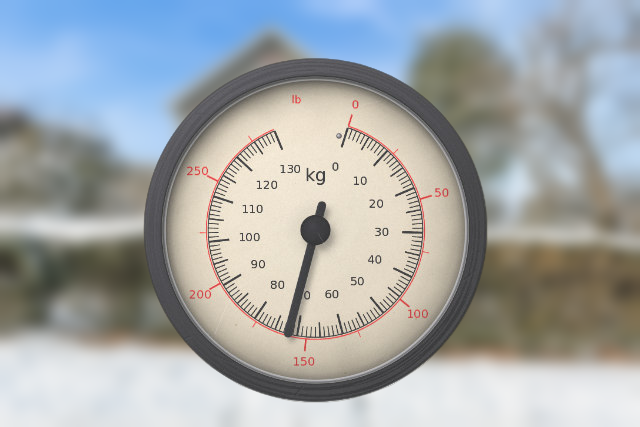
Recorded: 72kg
